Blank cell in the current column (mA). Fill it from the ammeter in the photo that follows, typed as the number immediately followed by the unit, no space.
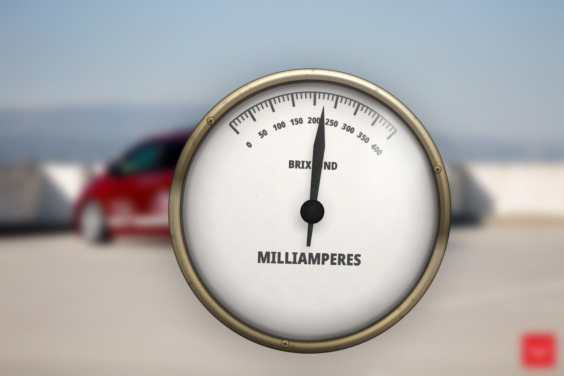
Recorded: 220mA
